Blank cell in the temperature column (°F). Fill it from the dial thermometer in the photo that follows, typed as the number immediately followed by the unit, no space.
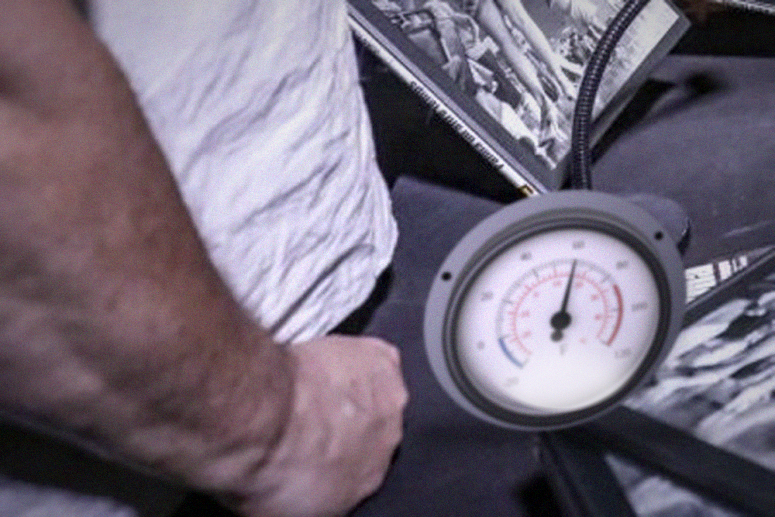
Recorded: 60°F
